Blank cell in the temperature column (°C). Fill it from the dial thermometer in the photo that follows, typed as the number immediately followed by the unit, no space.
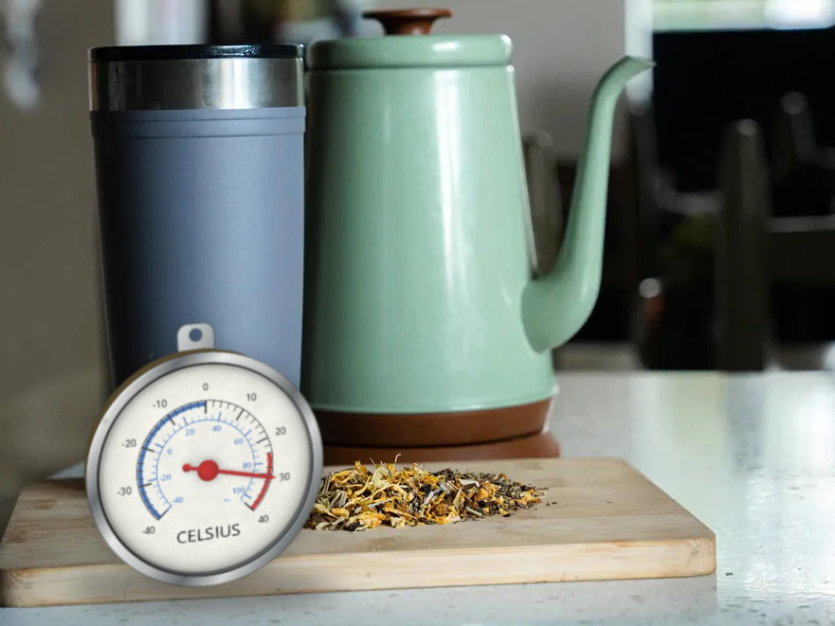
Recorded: 30°C
